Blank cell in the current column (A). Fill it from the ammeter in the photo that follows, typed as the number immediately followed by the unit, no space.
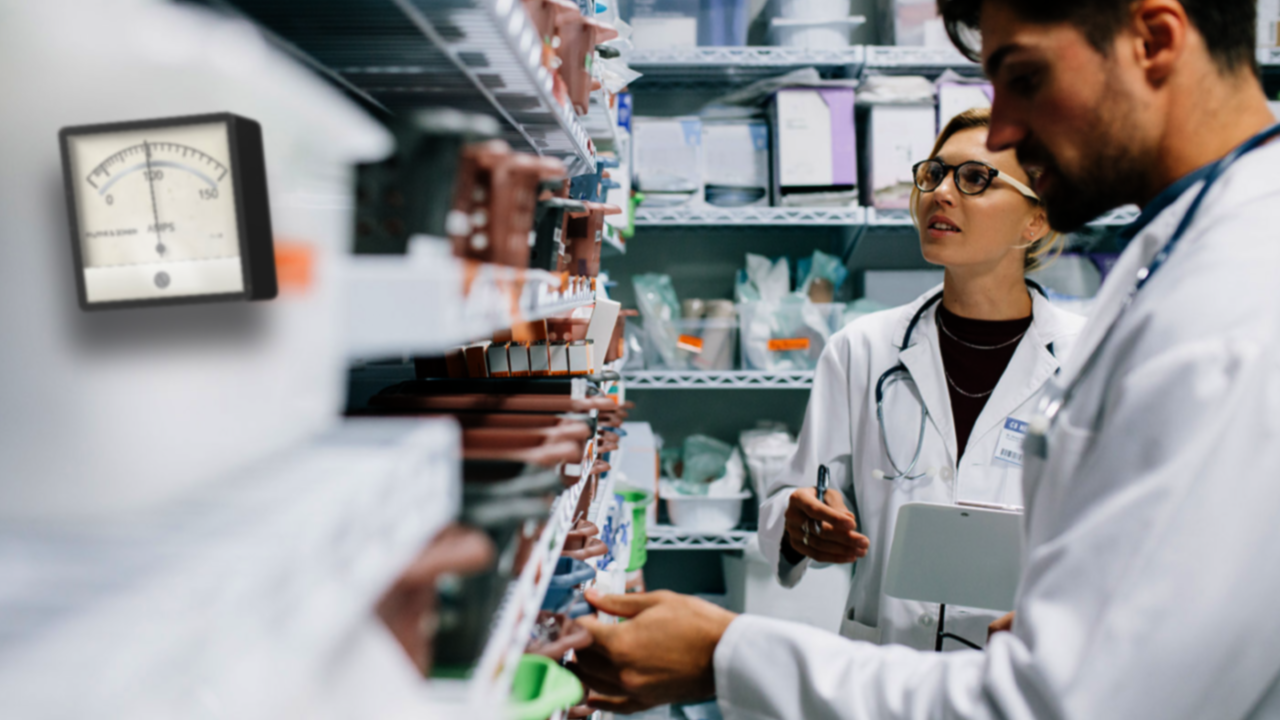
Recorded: 100A
